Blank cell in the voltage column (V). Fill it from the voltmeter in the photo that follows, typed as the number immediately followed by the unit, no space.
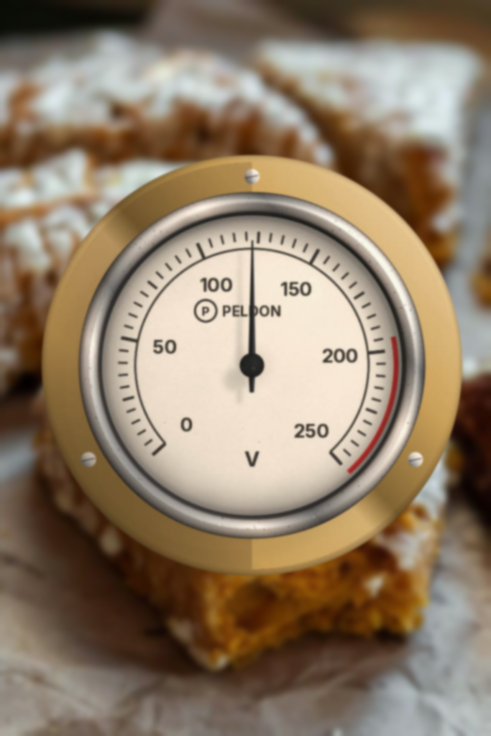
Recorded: 122.5V
